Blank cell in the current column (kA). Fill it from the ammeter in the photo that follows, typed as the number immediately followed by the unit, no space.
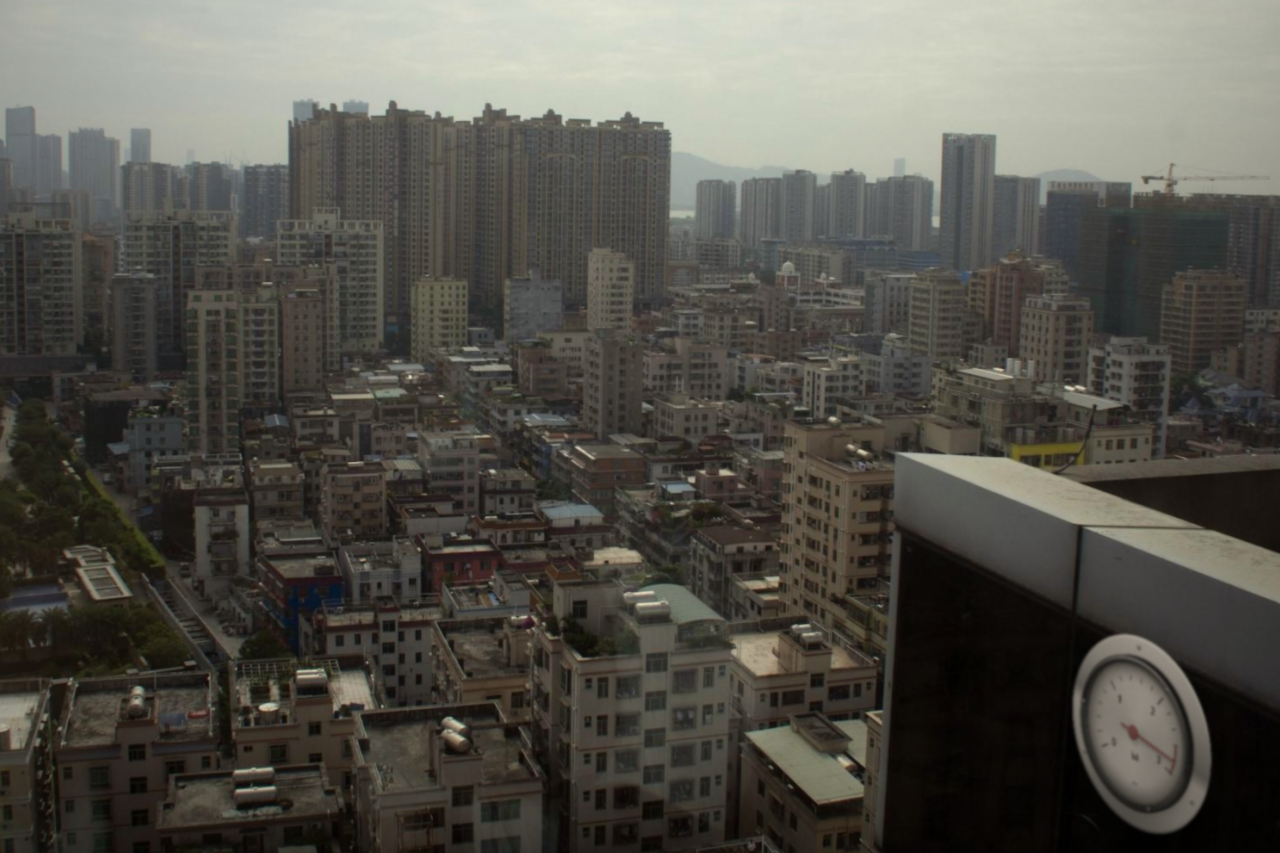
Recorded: 2.8kA
